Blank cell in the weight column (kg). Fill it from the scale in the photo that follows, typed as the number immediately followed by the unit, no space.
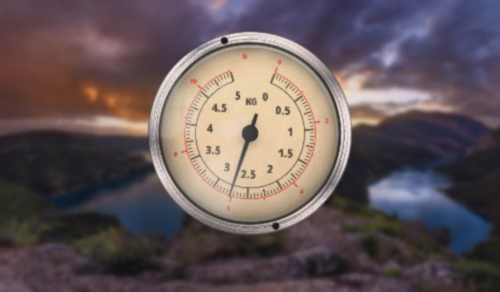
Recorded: 2.75kg
